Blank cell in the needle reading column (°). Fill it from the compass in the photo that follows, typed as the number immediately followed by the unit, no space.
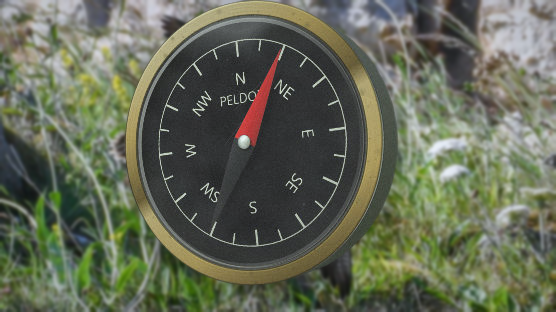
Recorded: 30°
